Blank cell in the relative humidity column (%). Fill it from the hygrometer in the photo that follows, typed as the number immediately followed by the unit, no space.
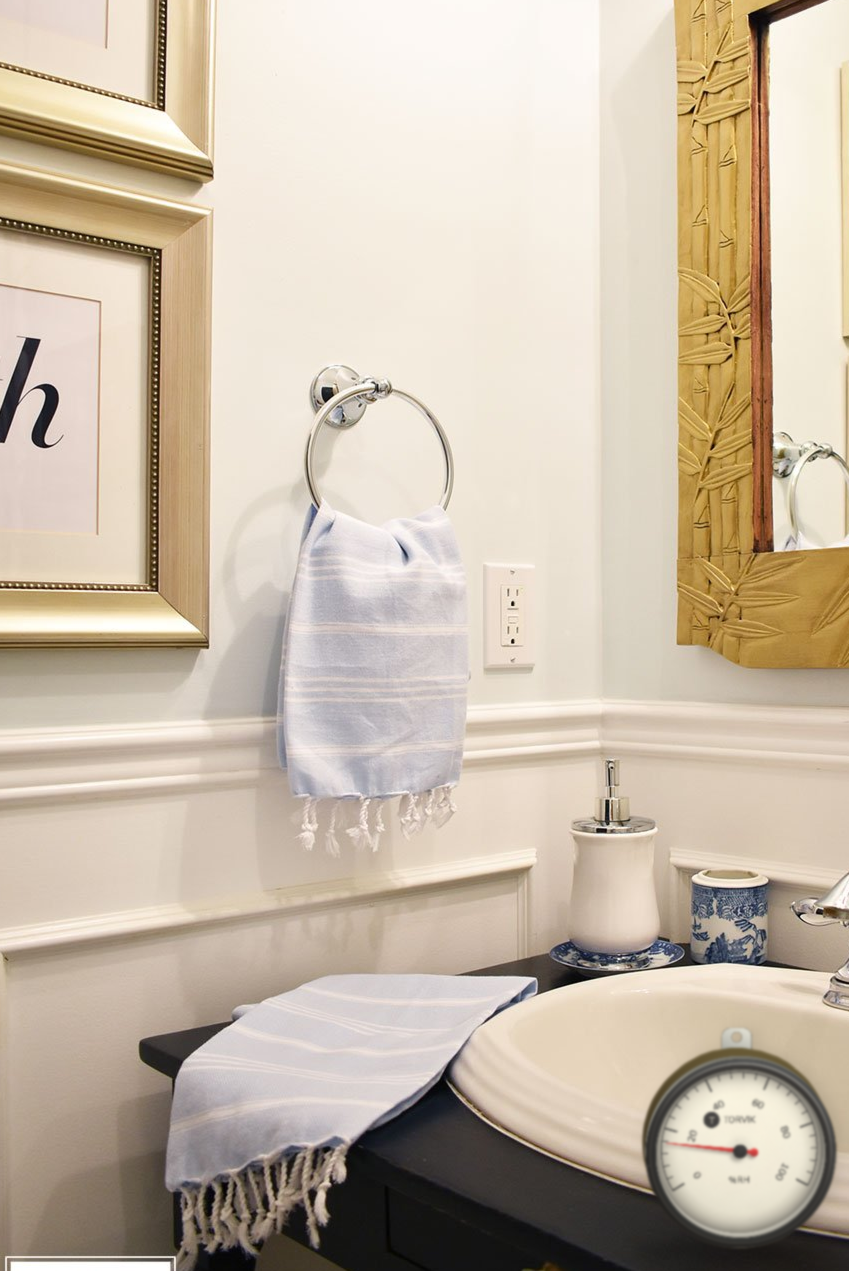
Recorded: 16%
